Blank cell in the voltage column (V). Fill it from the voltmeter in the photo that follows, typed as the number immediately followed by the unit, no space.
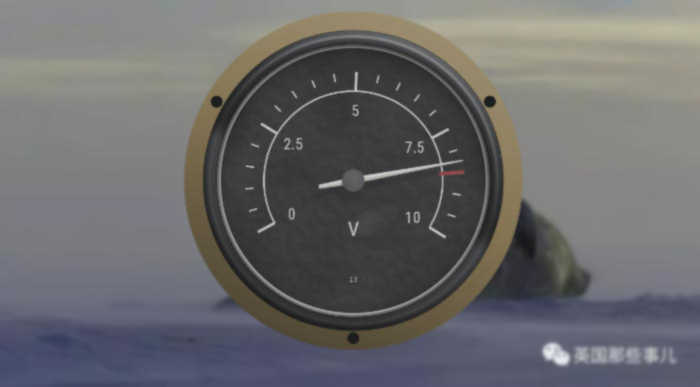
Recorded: 8.25V
